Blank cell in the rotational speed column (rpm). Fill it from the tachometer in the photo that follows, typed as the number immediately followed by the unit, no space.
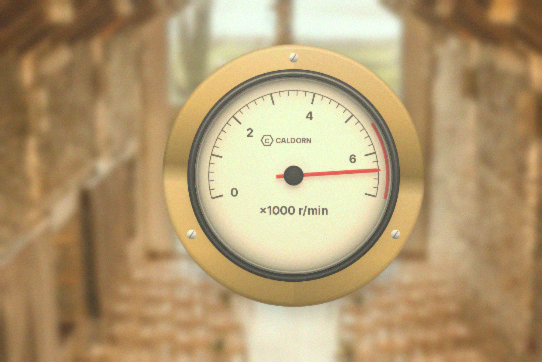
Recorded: 6400rpm
